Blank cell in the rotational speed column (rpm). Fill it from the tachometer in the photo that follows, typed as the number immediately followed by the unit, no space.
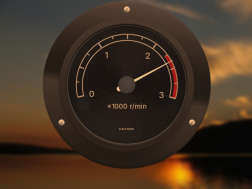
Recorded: 2375rpm
